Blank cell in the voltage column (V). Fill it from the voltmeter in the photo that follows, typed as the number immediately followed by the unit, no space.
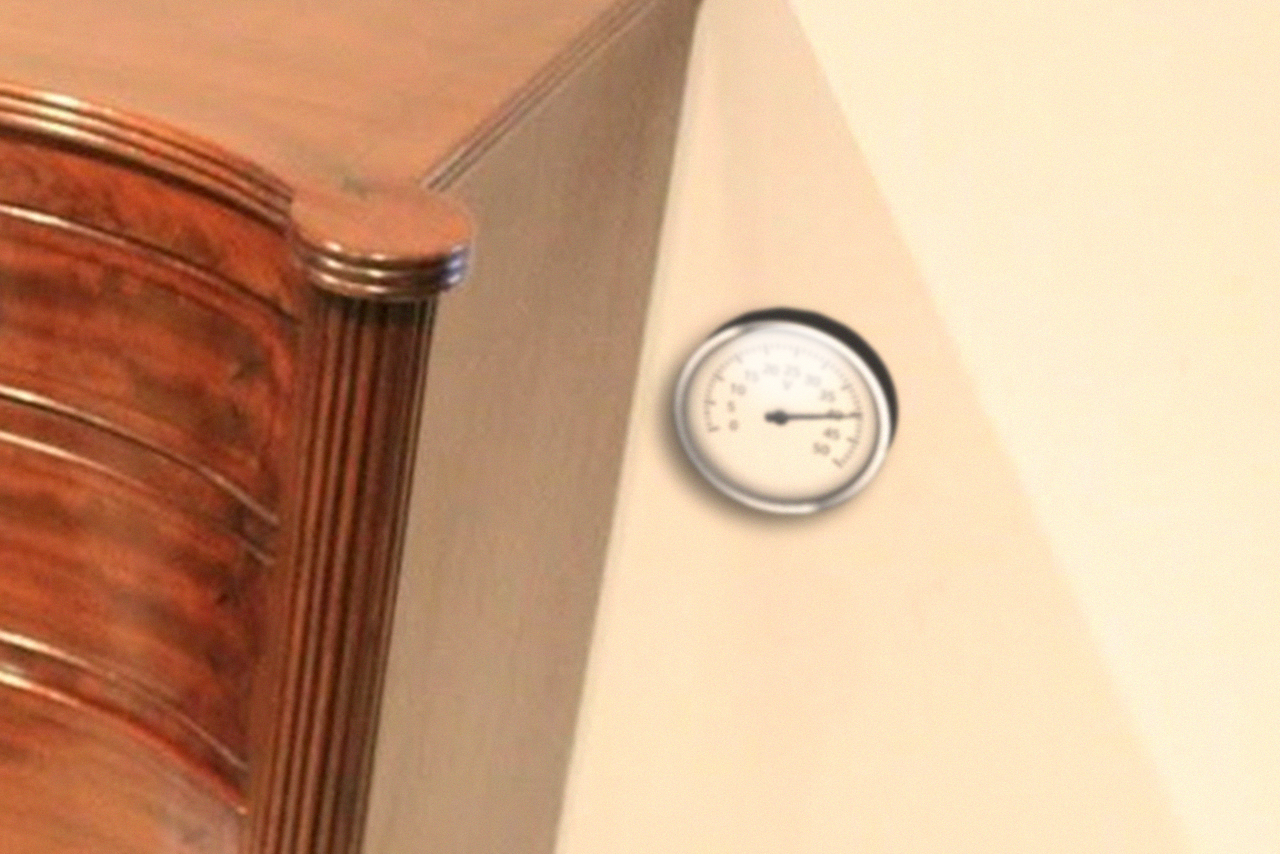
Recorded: 40V
